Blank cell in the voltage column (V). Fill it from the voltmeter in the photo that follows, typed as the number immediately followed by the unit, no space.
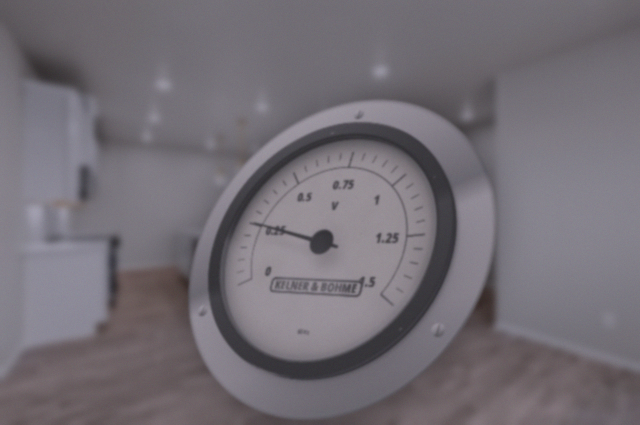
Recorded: 0.25V
